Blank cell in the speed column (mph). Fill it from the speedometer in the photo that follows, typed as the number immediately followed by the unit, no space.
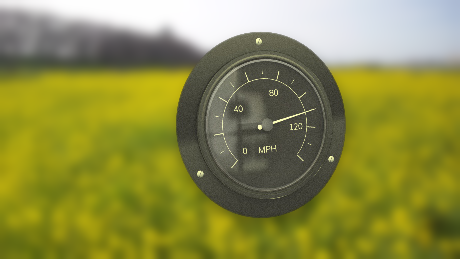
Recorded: 110mph
